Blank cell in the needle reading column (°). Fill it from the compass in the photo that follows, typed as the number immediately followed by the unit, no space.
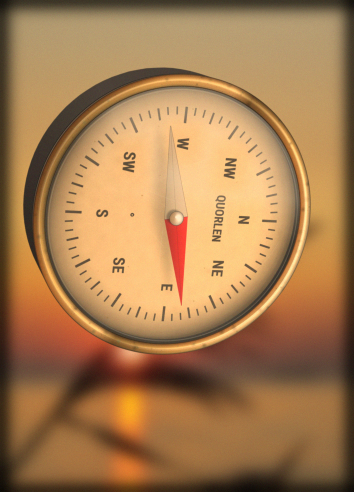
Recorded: 80°
